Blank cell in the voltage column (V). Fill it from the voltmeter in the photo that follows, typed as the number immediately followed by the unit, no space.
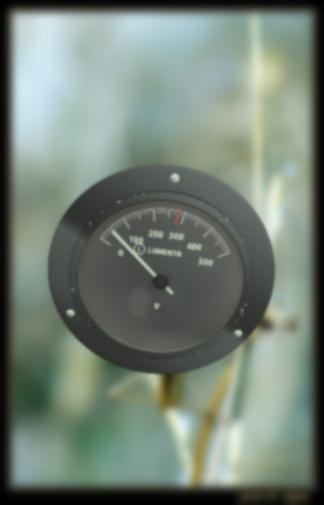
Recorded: 50V
